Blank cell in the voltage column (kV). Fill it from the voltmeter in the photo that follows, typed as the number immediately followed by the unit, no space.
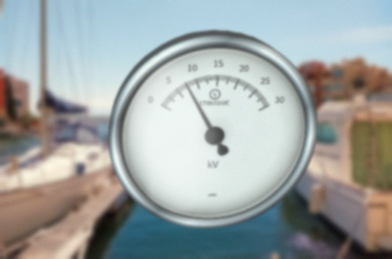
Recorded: 7.5kV
